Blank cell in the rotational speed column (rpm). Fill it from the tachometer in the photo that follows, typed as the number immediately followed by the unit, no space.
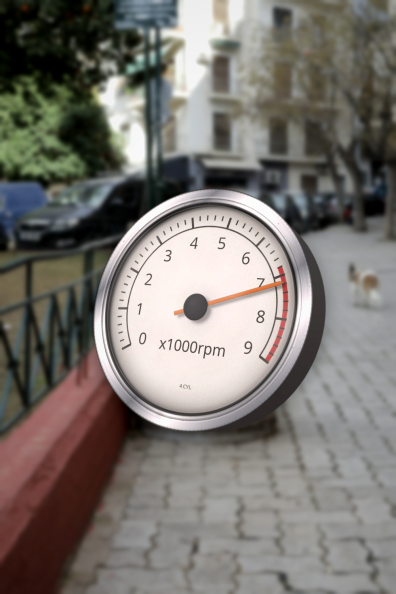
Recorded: 7200rpm
